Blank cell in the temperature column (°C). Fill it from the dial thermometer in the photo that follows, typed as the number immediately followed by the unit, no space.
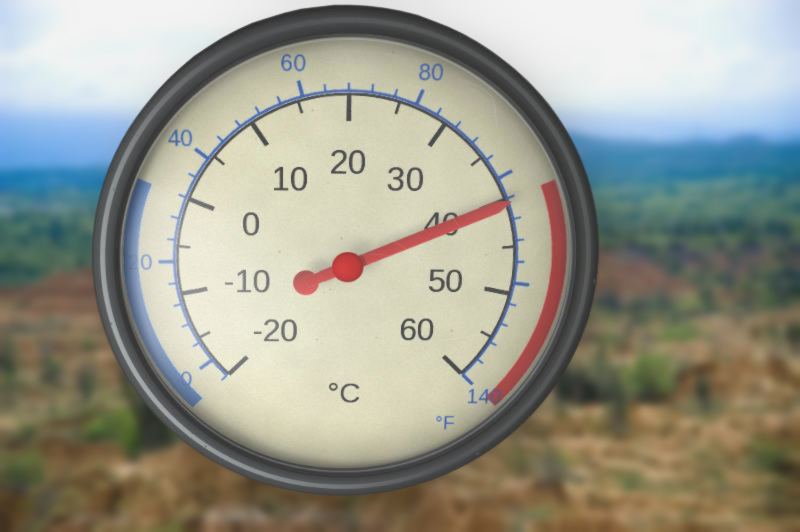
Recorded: 40°C
